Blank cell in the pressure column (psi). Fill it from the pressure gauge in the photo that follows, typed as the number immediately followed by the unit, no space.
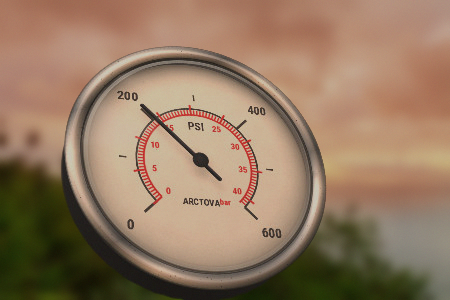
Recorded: 200psi
